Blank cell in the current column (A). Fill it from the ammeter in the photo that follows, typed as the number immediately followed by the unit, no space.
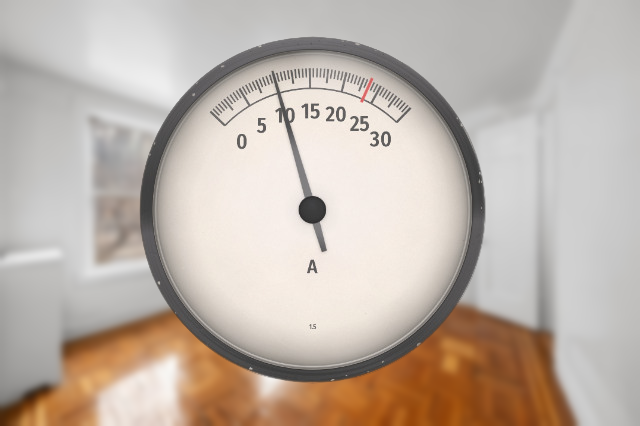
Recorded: 10A
